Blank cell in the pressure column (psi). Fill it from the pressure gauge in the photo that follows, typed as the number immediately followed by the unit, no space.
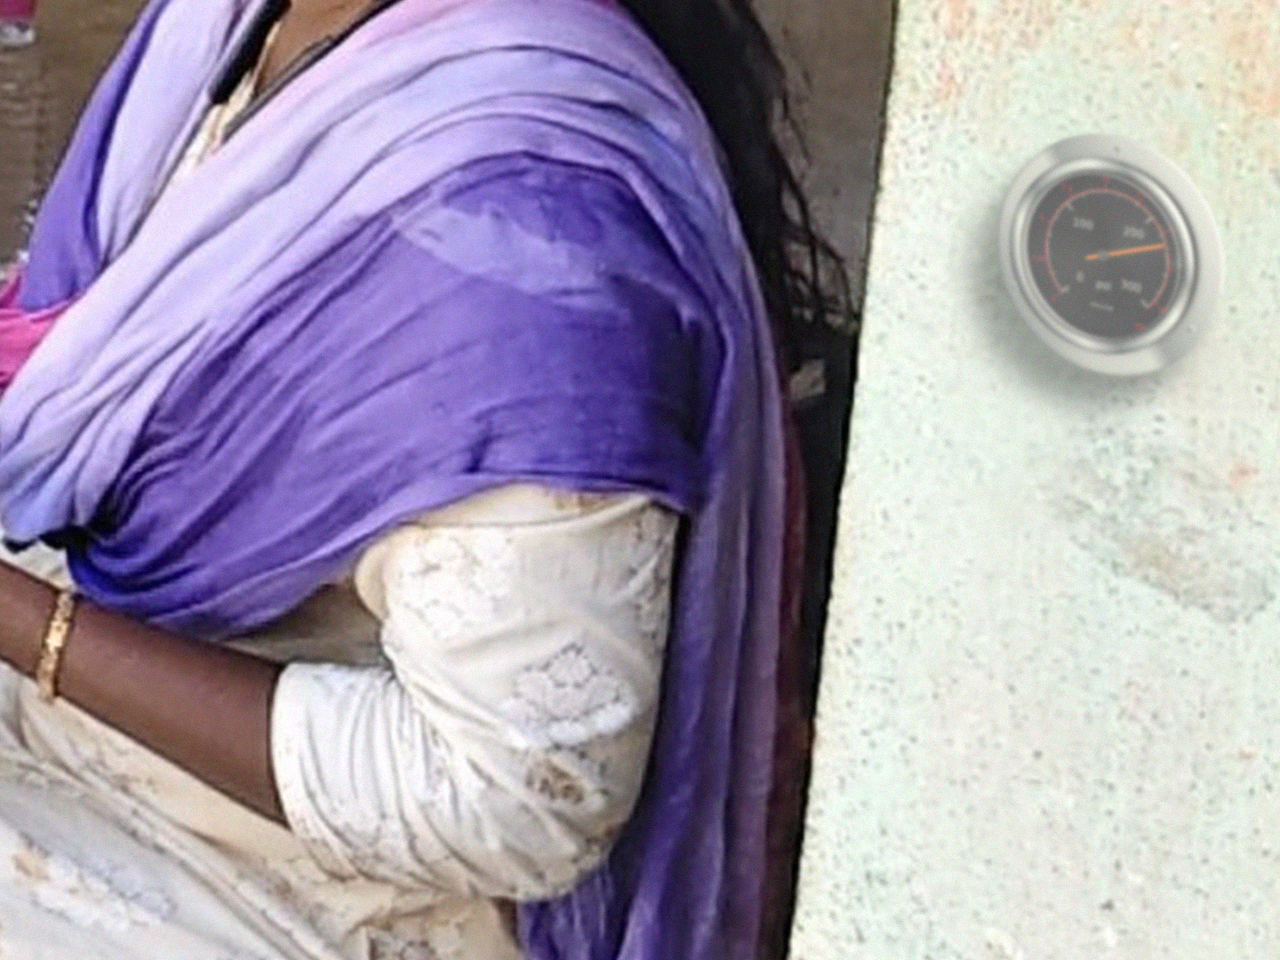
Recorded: 230psi
